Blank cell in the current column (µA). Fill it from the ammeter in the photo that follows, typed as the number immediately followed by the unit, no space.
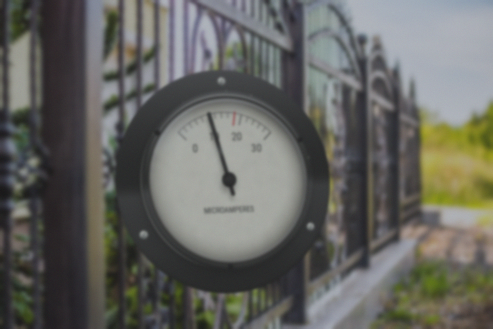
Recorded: 10µA
